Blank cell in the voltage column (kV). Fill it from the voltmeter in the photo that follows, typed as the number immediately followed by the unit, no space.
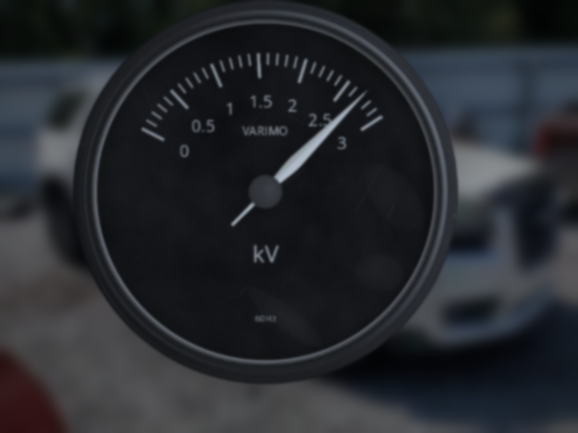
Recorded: 2.7kV
